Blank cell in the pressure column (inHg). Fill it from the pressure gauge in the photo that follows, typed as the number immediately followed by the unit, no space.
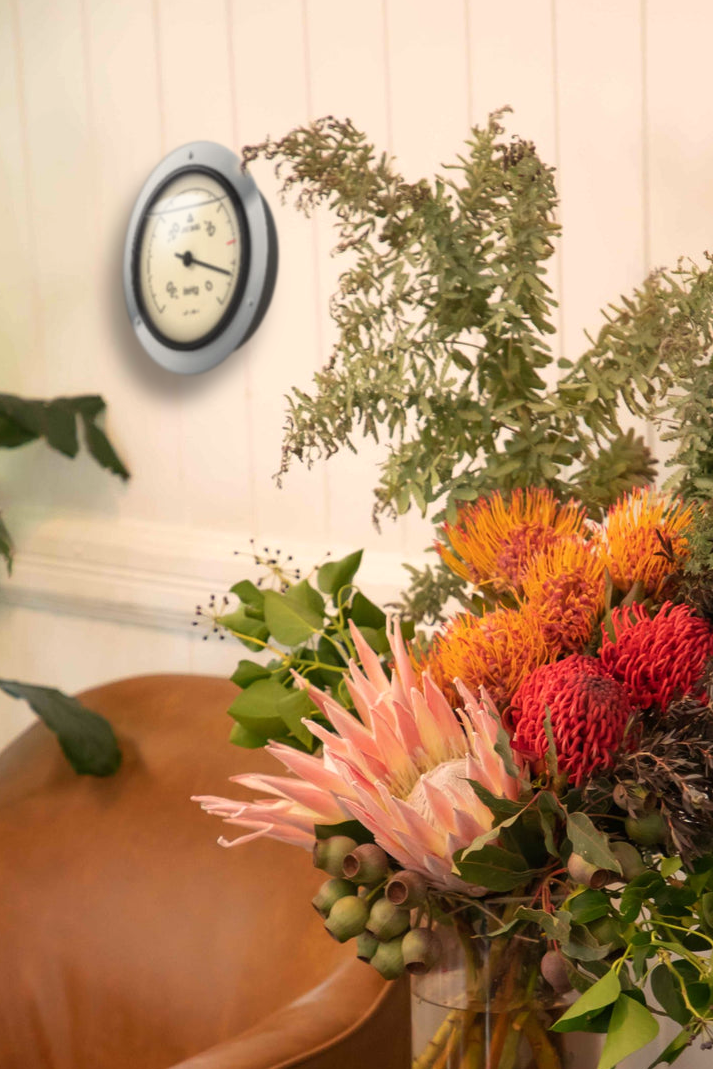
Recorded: -3inHg
